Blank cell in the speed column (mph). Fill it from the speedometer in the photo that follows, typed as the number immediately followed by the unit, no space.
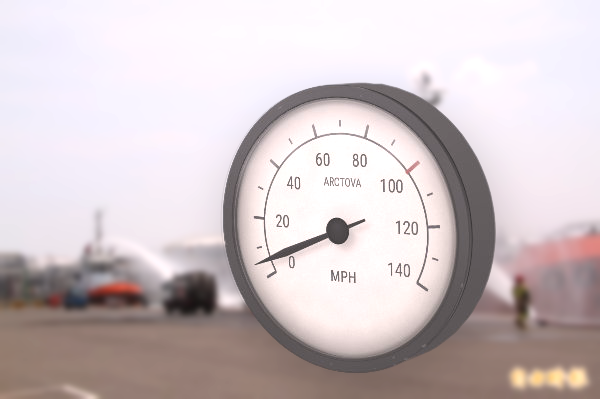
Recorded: 5mph
